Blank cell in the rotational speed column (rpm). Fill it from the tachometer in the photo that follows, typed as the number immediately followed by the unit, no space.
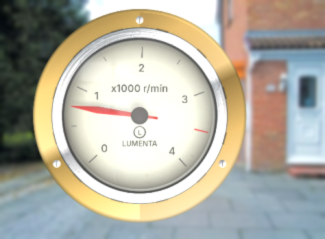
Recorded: 750rpm
